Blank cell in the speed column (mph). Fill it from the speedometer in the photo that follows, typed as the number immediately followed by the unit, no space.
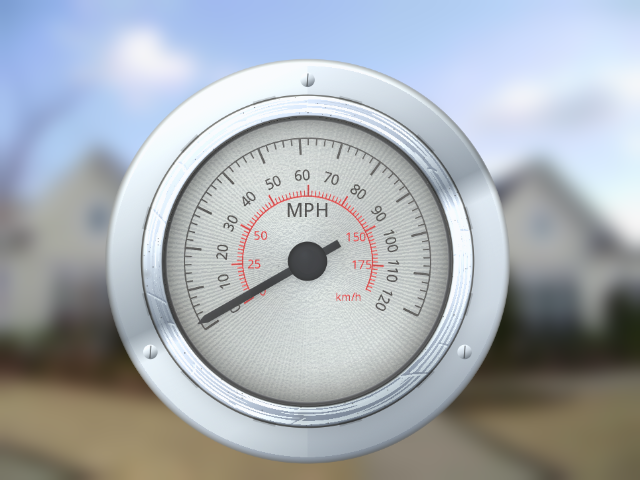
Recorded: 2mph
